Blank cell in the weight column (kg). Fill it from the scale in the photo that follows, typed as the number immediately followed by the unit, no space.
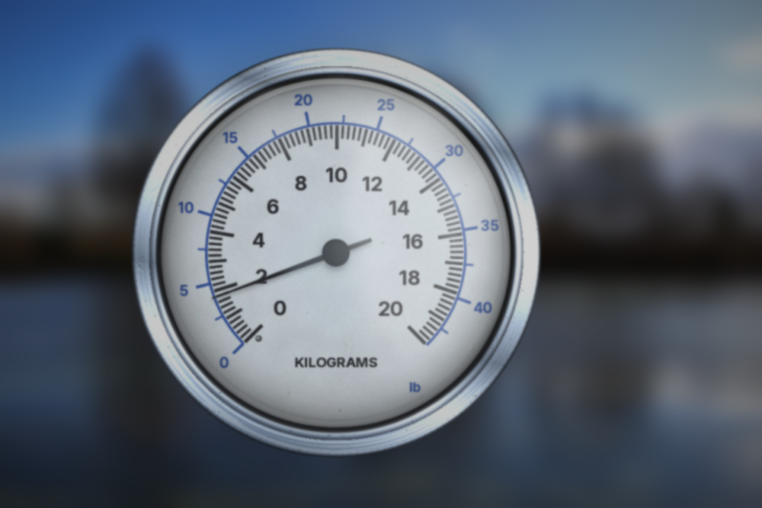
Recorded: 1.8kg
